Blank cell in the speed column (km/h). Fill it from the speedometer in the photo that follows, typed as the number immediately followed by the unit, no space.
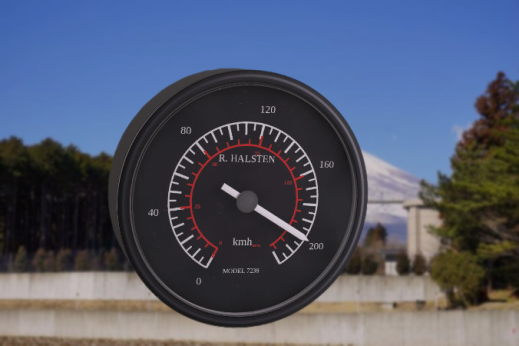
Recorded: 200km/h
